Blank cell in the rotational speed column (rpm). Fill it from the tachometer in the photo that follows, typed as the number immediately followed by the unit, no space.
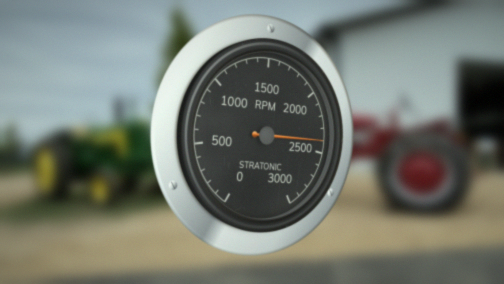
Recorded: 2400rpm
